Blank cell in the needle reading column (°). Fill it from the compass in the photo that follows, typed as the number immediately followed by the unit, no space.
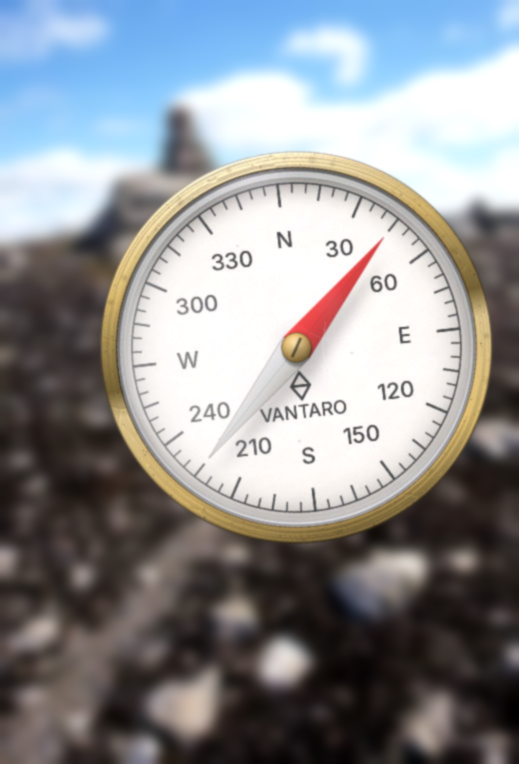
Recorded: 45°
